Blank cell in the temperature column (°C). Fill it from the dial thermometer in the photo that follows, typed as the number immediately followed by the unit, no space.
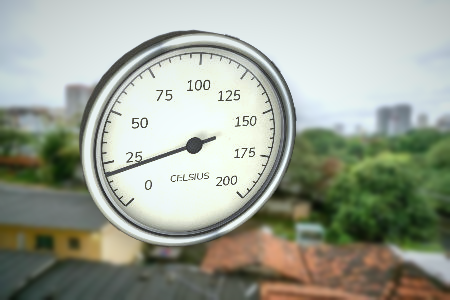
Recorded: 20°C
